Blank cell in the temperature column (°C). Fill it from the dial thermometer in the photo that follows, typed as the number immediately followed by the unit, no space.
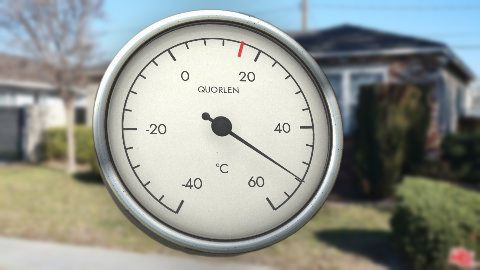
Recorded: 52°C
